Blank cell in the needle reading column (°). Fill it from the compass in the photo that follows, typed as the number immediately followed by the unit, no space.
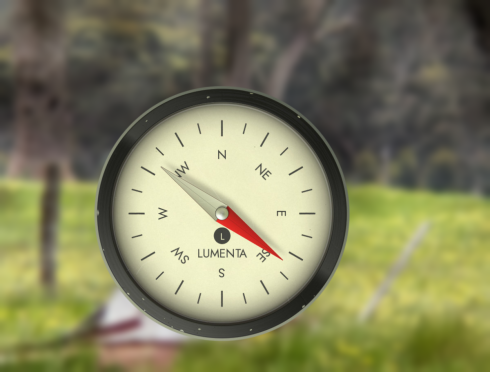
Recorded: 127.5°
